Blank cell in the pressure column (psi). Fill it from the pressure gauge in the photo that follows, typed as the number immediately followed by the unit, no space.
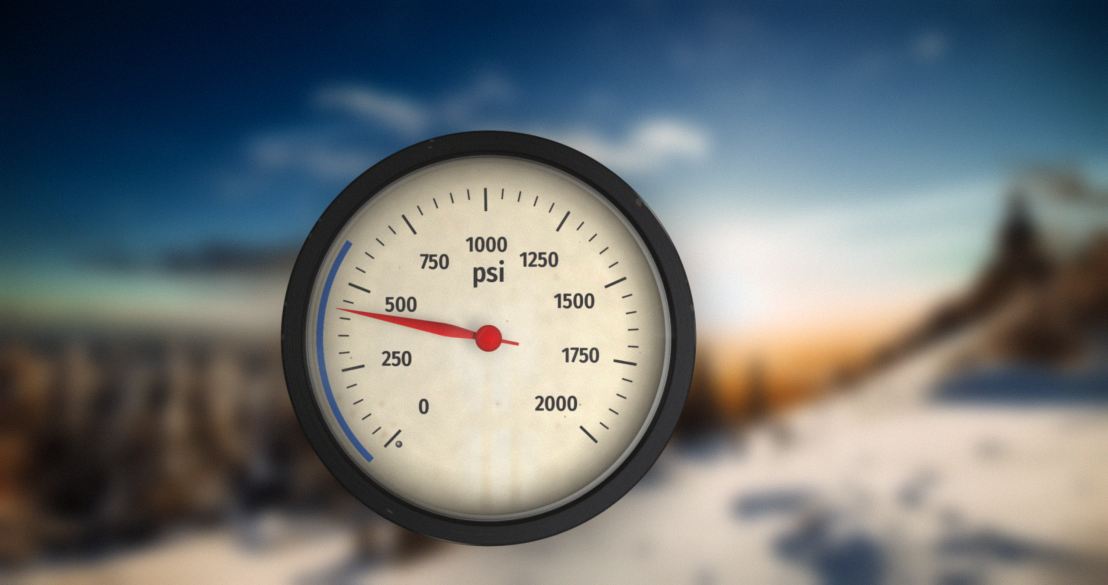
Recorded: 425psi
